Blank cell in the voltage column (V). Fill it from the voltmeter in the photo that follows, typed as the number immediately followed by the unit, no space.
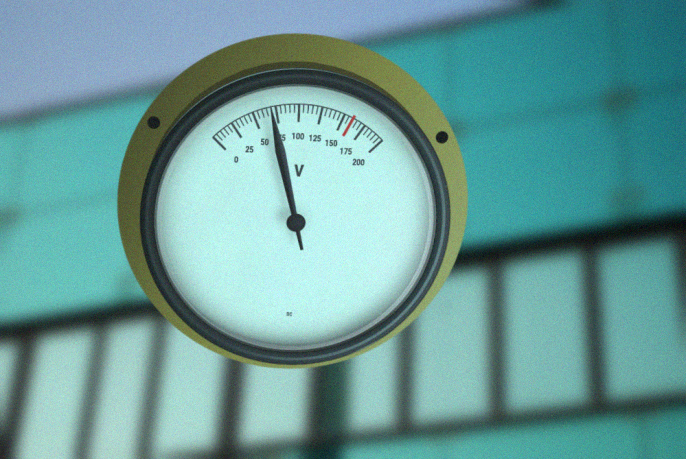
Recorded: 70V
